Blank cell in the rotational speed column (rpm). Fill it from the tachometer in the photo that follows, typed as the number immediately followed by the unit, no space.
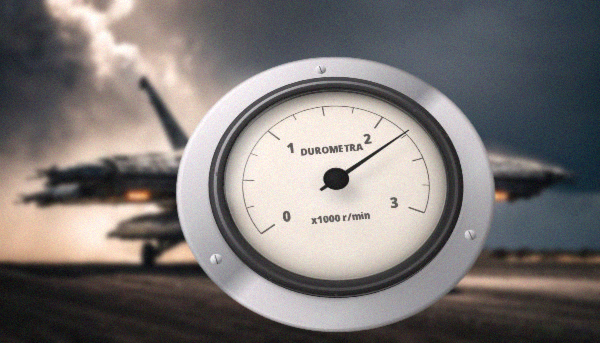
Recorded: 2250rpm
